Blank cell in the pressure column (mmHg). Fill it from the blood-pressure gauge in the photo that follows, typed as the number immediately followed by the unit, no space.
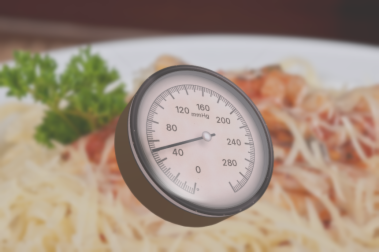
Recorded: 50mmHg
